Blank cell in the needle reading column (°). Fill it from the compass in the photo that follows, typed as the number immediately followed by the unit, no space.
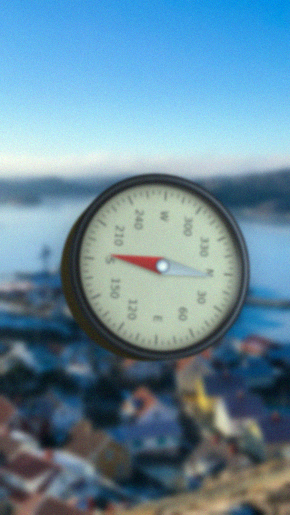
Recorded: 185°
